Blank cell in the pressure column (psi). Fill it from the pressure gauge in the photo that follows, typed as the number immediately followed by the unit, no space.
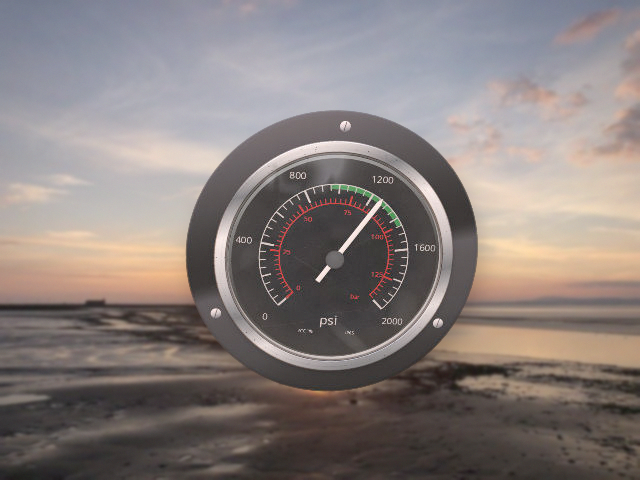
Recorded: 1250psi
